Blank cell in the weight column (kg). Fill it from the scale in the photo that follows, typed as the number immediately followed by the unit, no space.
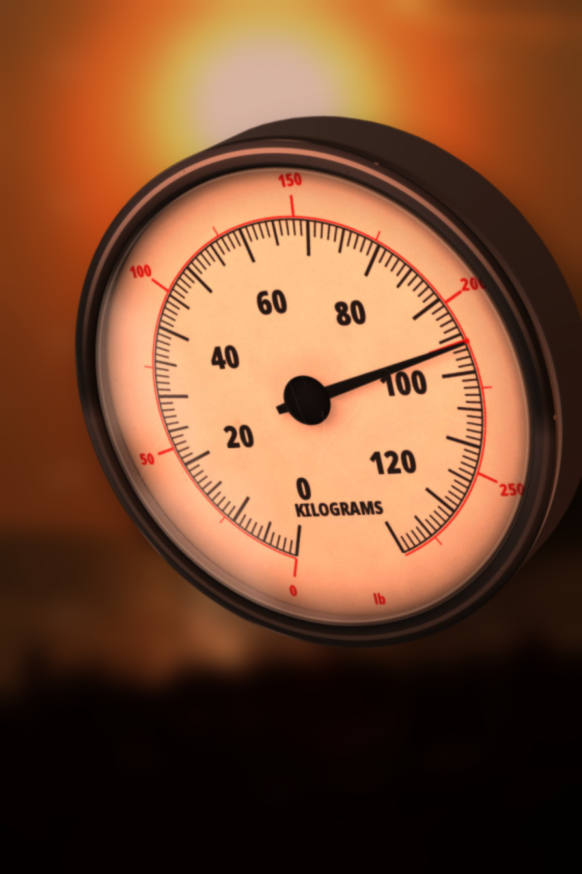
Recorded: 96kg
